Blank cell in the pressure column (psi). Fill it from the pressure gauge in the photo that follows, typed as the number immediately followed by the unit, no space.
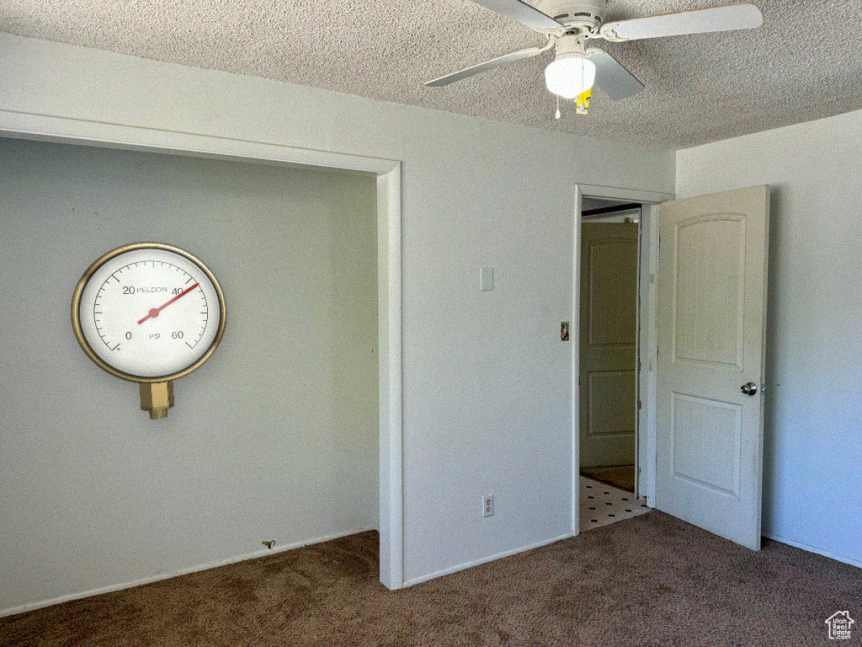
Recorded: 42psi
